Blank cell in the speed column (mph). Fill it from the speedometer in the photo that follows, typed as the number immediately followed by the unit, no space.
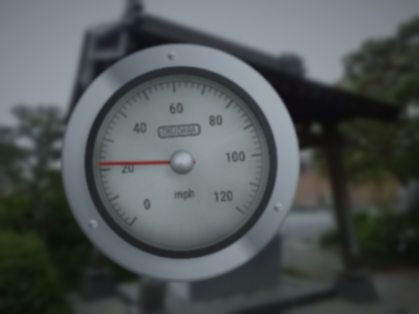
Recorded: 22mph
